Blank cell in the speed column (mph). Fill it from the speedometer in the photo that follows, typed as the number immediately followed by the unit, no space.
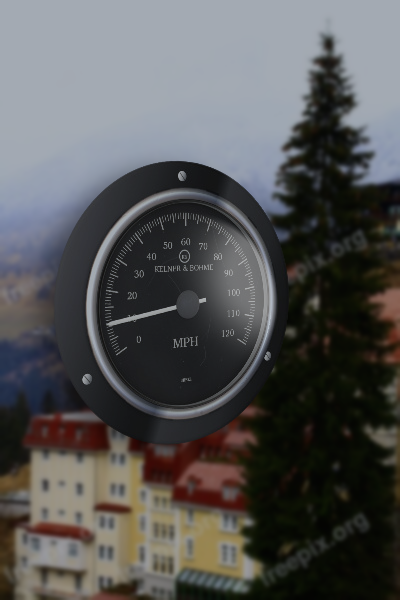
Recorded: 10mph
